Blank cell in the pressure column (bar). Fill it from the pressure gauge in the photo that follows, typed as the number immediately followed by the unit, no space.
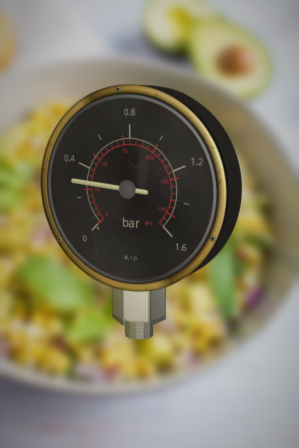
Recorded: 0.3bar
